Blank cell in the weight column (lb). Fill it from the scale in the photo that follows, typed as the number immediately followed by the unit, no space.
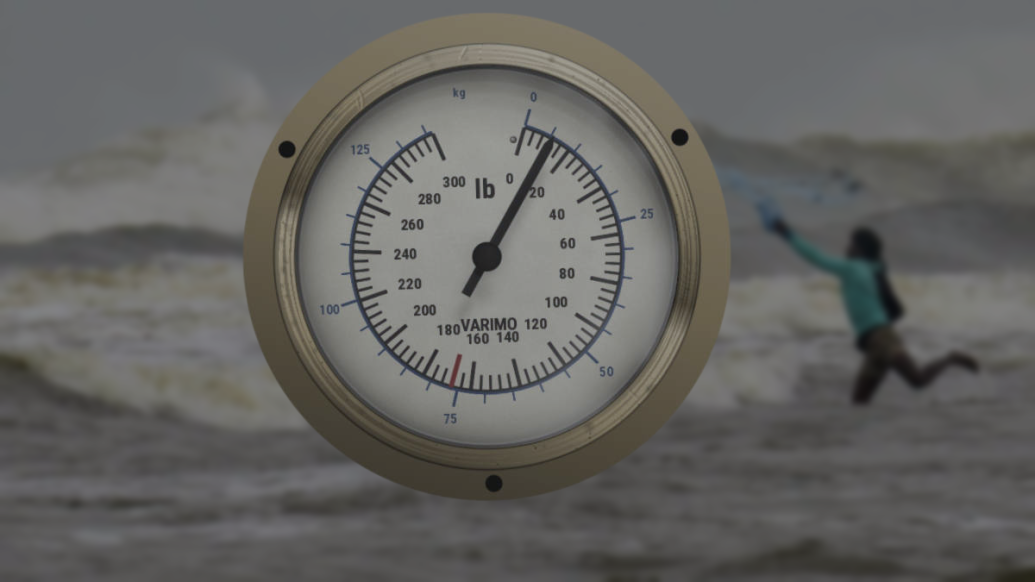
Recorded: 12lb
